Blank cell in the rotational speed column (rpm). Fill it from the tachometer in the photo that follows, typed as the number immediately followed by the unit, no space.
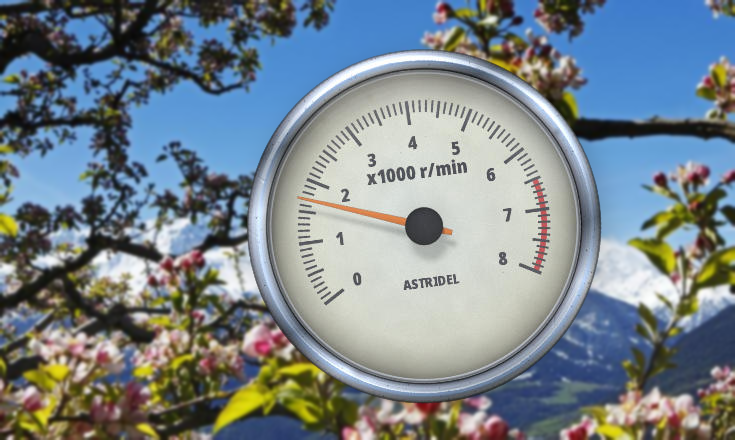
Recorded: 1700rpm
